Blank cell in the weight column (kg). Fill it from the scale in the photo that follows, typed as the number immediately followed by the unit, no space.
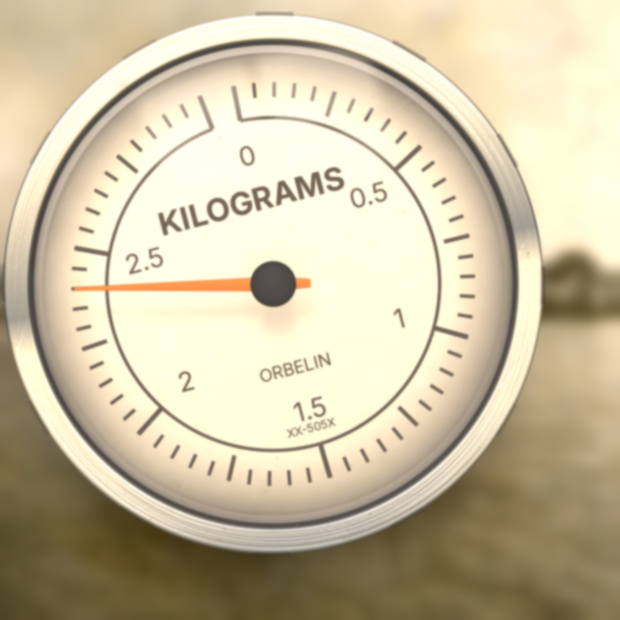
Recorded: 2.4kg
